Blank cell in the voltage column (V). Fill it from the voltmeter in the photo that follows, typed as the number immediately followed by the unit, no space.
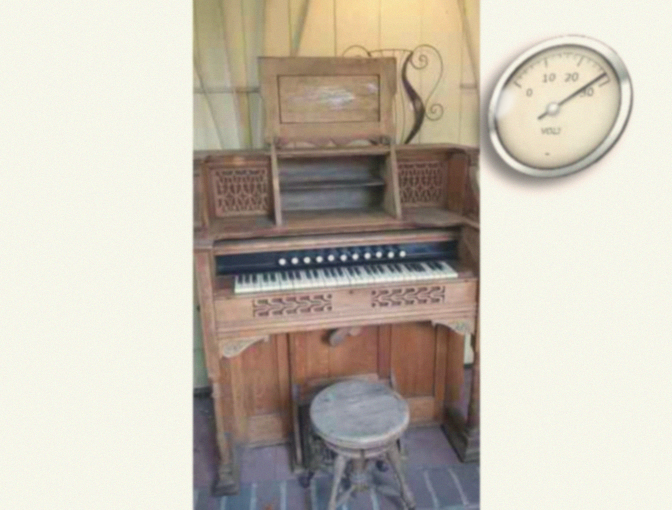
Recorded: 28V
